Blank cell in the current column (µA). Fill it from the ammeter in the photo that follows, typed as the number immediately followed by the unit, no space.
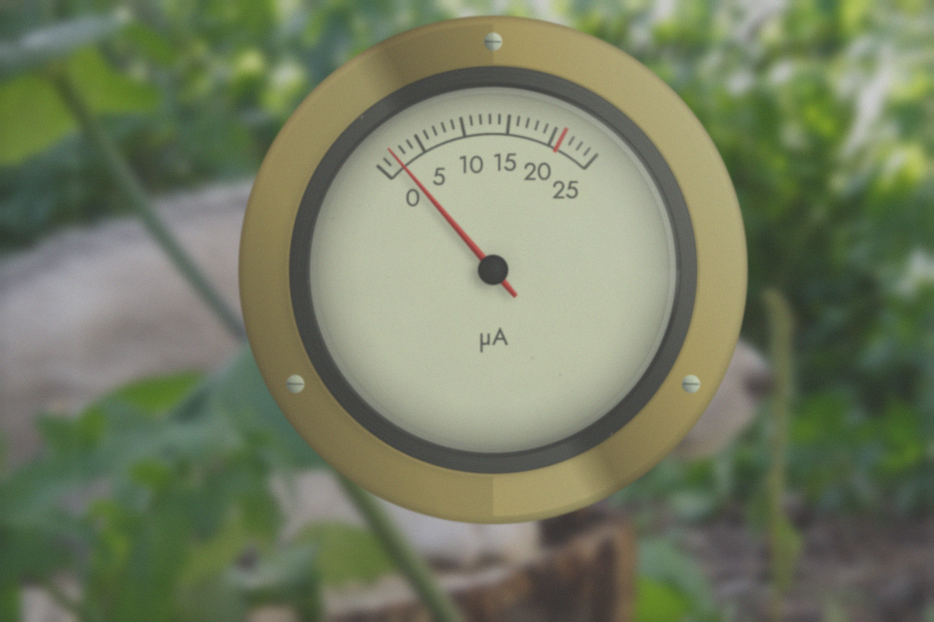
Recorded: 2µA
